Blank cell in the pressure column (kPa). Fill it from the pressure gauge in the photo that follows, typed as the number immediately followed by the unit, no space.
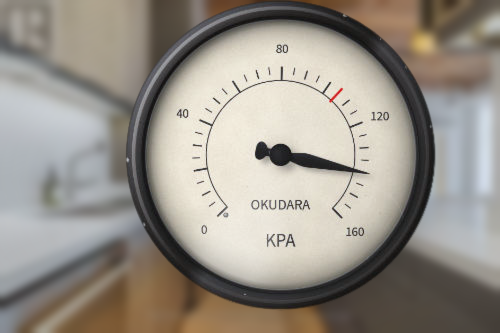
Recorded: 140kPa
